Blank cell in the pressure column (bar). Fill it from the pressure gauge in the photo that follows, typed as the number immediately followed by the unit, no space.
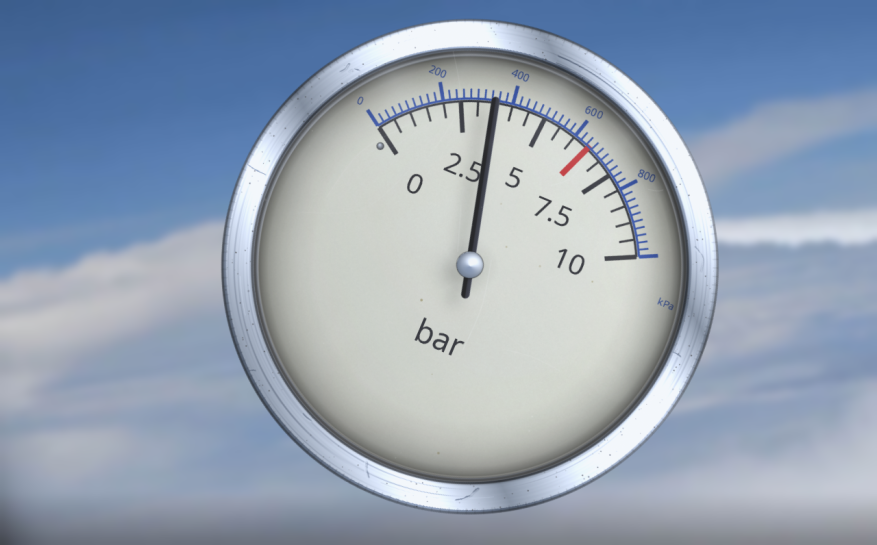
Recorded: 3.5bar
